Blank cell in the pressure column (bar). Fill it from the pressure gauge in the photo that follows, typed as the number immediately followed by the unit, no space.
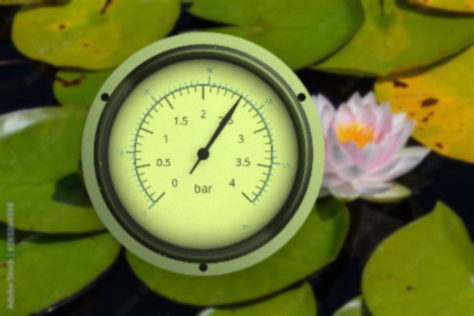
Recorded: 2.5bar
